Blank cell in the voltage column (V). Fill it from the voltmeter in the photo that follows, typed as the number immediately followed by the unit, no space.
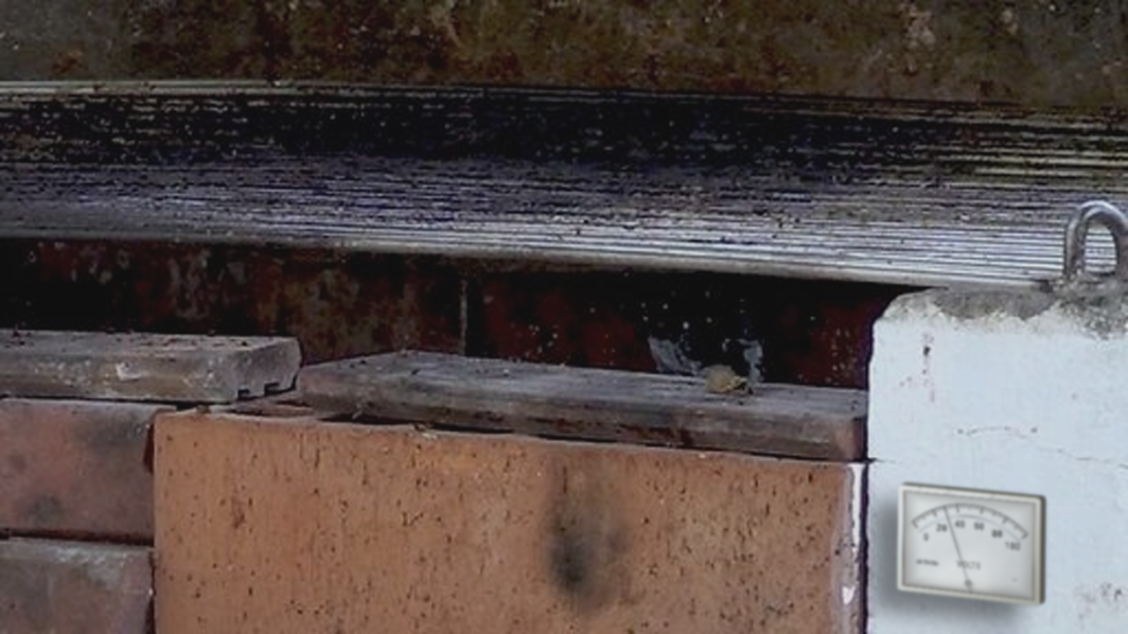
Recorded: 30V
